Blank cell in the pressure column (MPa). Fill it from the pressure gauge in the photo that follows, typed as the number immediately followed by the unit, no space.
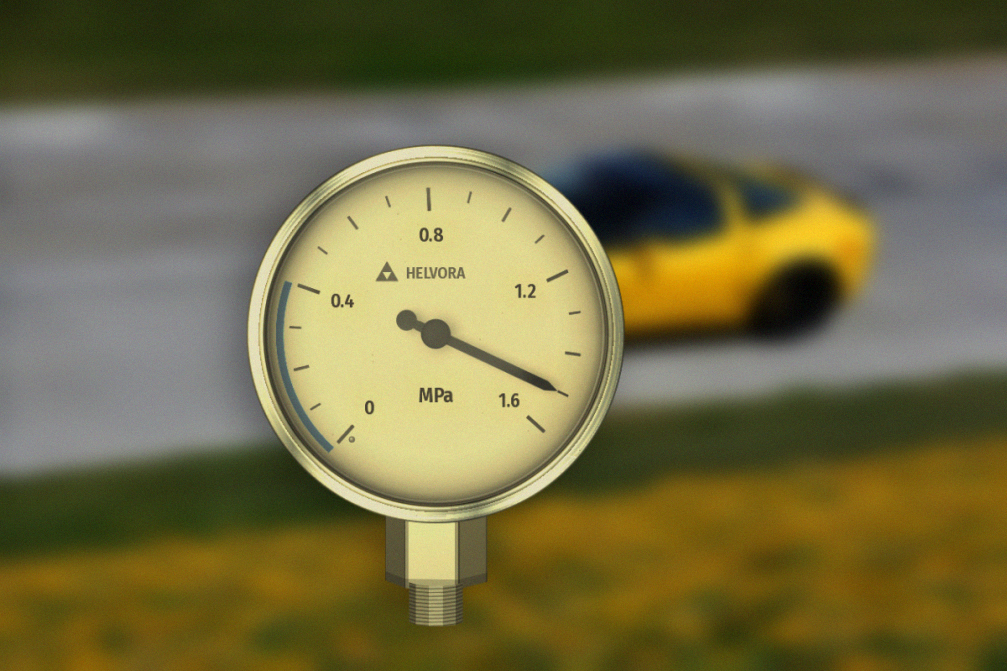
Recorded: 1.5MPa
